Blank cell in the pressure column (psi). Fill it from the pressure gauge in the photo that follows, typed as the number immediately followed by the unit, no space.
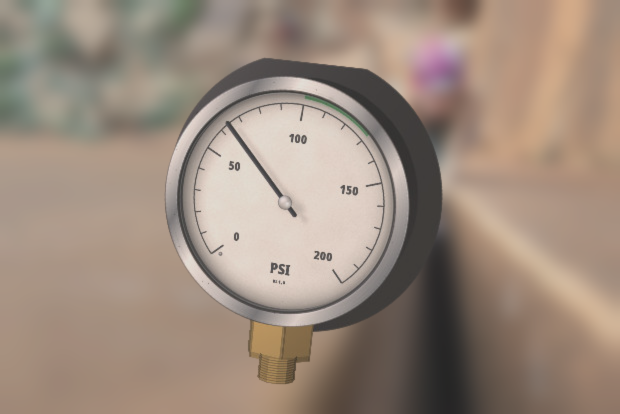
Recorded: 65psi
